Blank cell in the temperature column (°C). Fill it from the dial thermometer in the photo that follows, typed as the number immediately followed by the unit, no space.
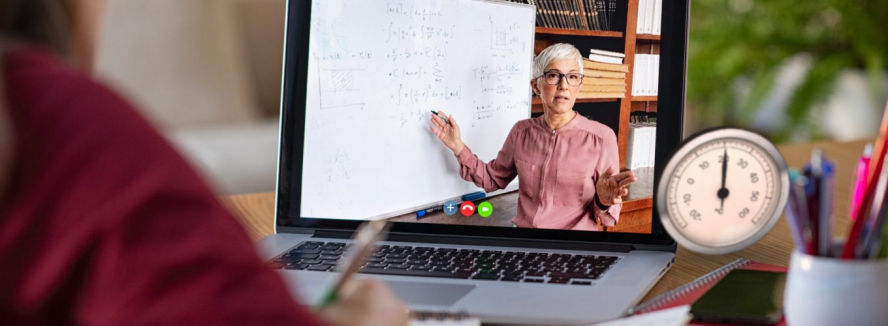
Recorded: 20°C
